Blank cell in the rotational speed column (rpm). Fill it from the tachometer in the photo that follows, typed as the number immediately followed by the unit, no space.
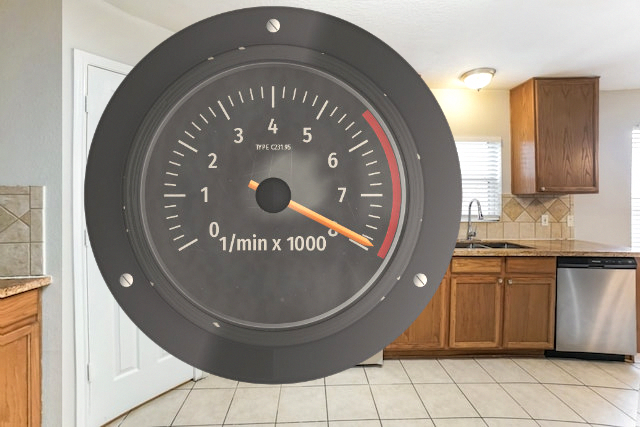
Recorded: 7900rpm
